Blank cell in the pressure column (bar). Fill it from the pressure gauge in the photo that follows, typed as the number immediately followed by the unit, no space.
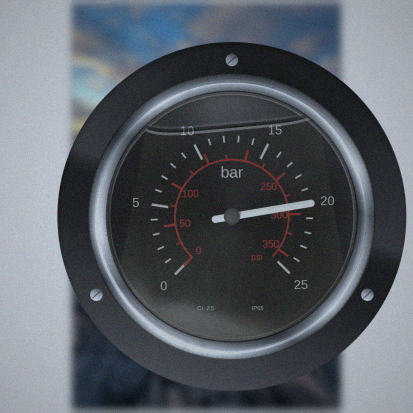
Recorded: 20bar
